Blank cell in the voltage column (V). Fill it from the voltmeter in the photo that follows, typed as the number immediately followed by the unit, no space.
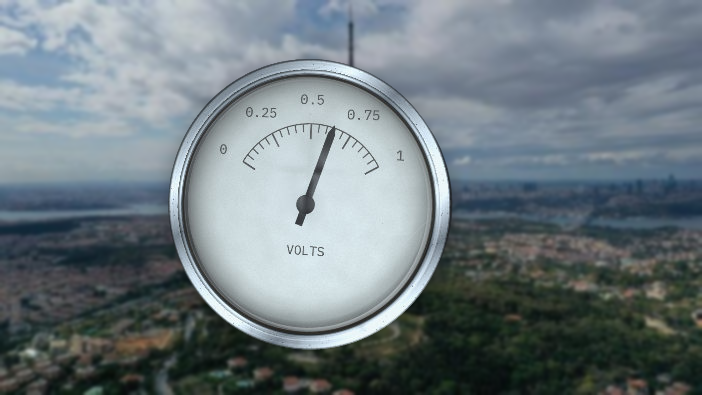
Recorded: 0.65V
